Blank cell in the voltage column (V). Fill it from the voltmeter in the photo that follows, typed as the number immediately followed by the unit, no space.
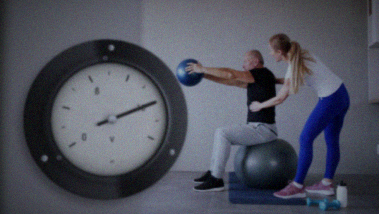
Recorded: 16V
